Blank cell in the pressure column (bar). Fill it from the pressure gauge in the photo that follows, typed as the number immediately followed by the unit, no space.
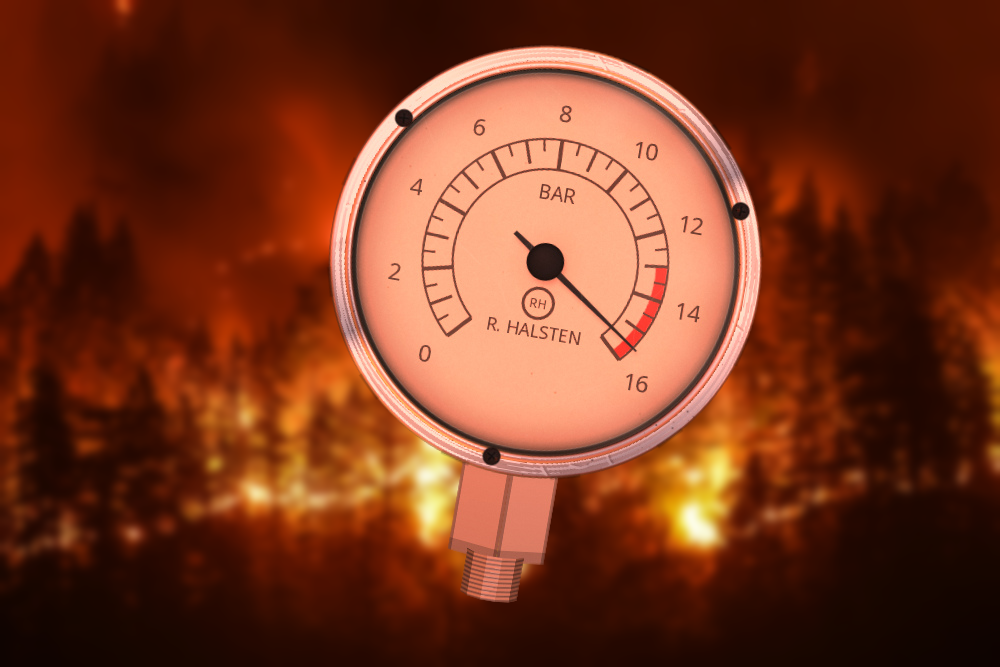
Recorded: 15.5bar
